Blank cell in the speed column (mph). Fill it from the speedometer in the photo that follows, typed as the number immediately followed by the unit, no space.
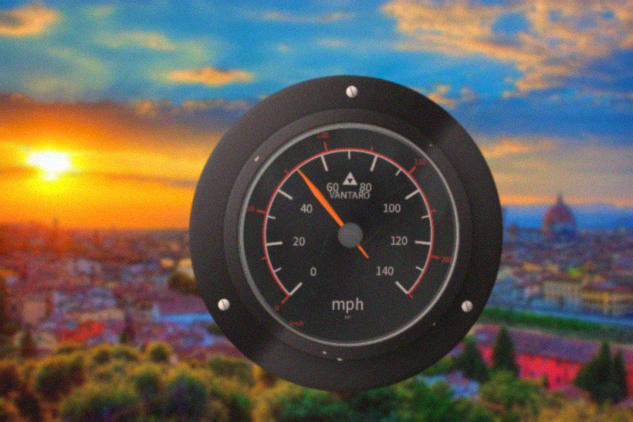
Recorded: 50mph
